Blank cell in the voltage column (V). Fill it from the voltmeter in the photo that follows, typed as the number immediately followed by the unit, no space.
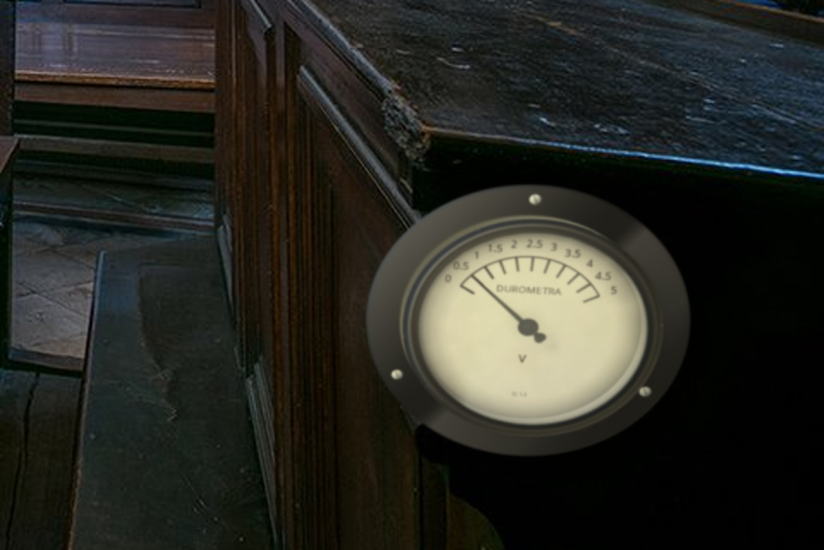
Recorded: 0.5V
